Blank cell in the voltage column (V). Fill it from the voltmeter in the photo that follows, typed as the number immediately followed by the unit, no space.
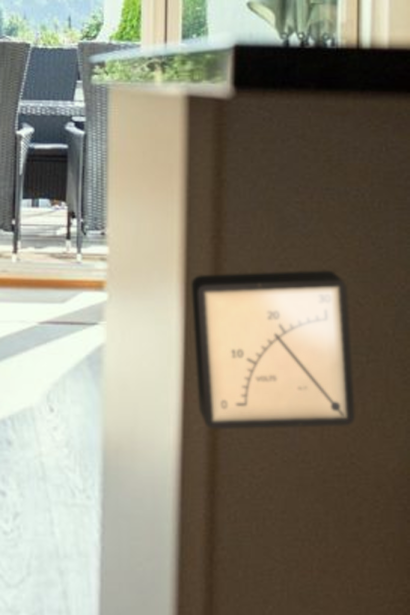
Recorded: 18V
